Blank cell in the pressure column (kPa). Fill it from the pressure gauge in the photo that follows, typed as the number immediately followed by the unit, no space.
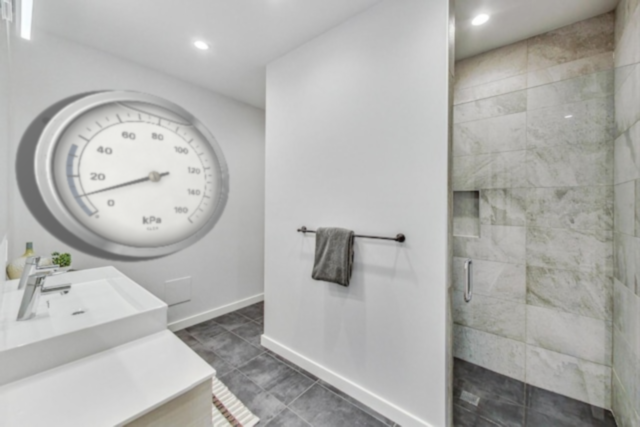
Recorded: 10kPa
